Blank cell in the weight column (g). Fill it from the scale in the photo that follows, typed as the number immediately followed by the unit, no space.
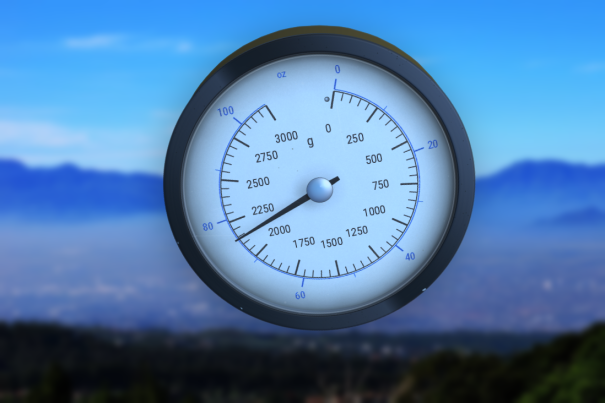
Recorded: 2150g
